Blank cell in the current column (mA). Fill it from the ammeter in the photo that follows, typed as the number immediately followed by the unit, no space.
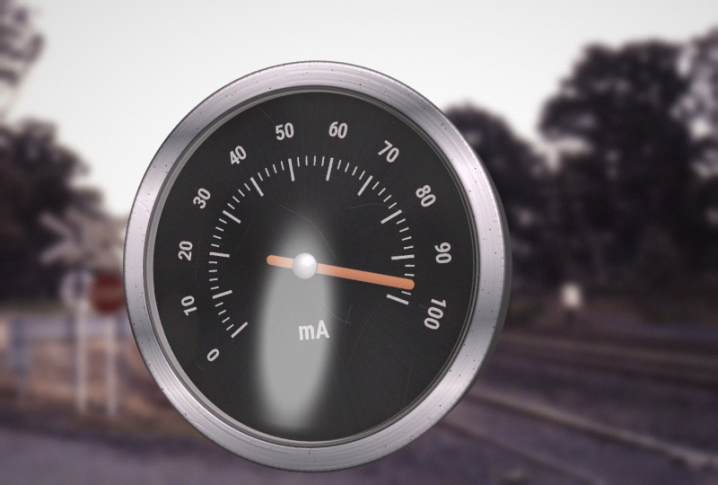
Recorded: 96mA
